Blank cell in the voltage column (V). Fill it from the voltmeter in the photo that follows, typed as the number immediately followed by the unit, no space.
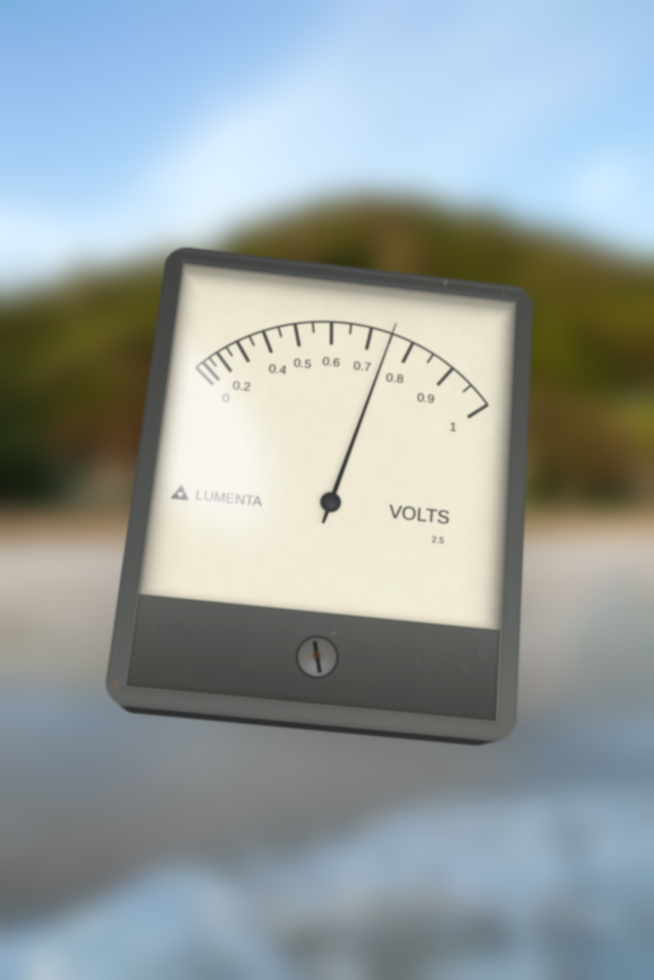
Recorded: 0.75V
